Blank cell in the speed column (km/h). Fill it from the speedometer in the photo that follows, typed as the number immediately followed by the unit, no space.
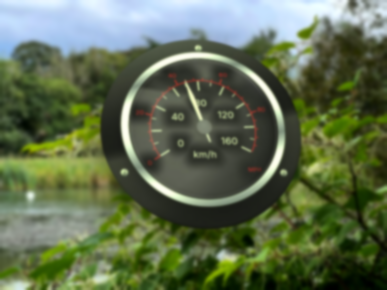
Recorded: 70km/h
